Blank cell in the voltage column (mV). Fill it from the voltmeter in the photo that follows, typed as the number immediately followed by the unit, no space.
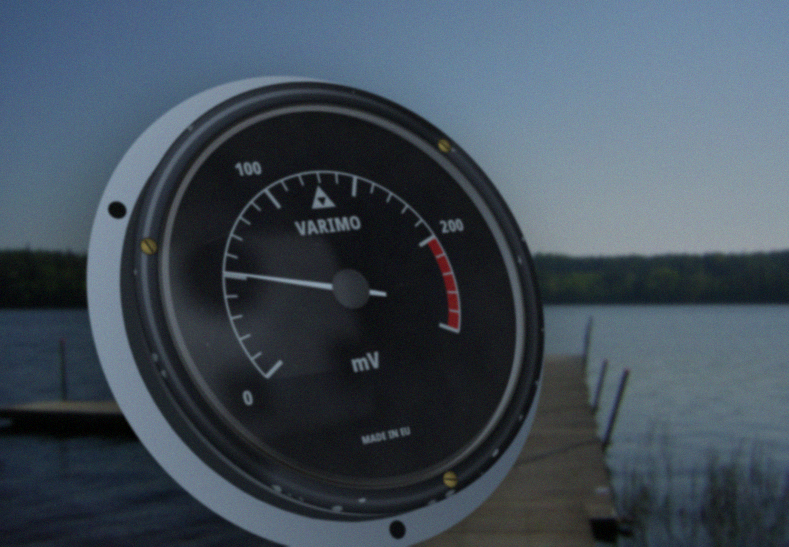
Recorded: 50mV
